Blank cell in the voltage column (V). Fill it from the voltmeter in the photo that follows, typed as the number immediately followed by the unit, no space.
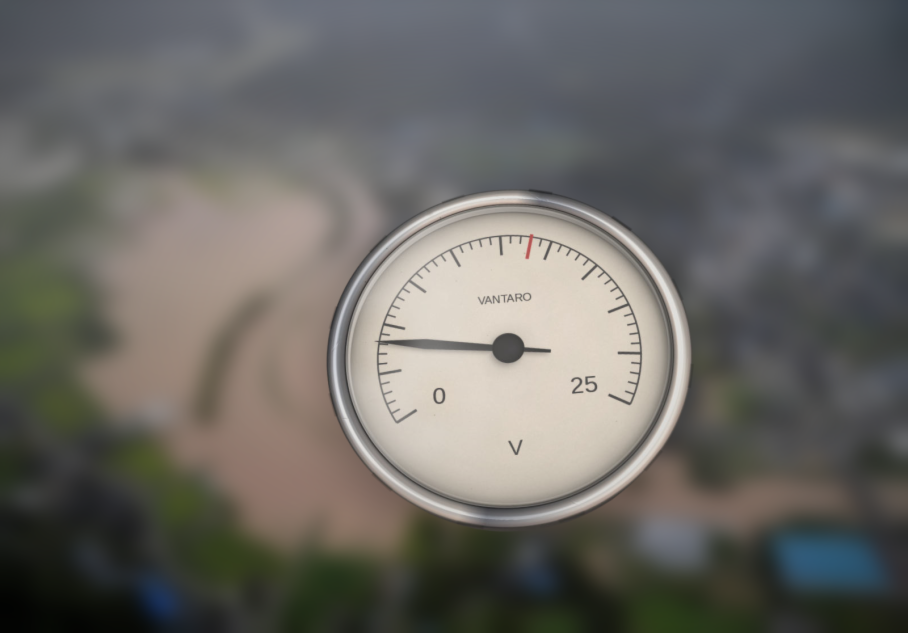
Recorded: 4V
